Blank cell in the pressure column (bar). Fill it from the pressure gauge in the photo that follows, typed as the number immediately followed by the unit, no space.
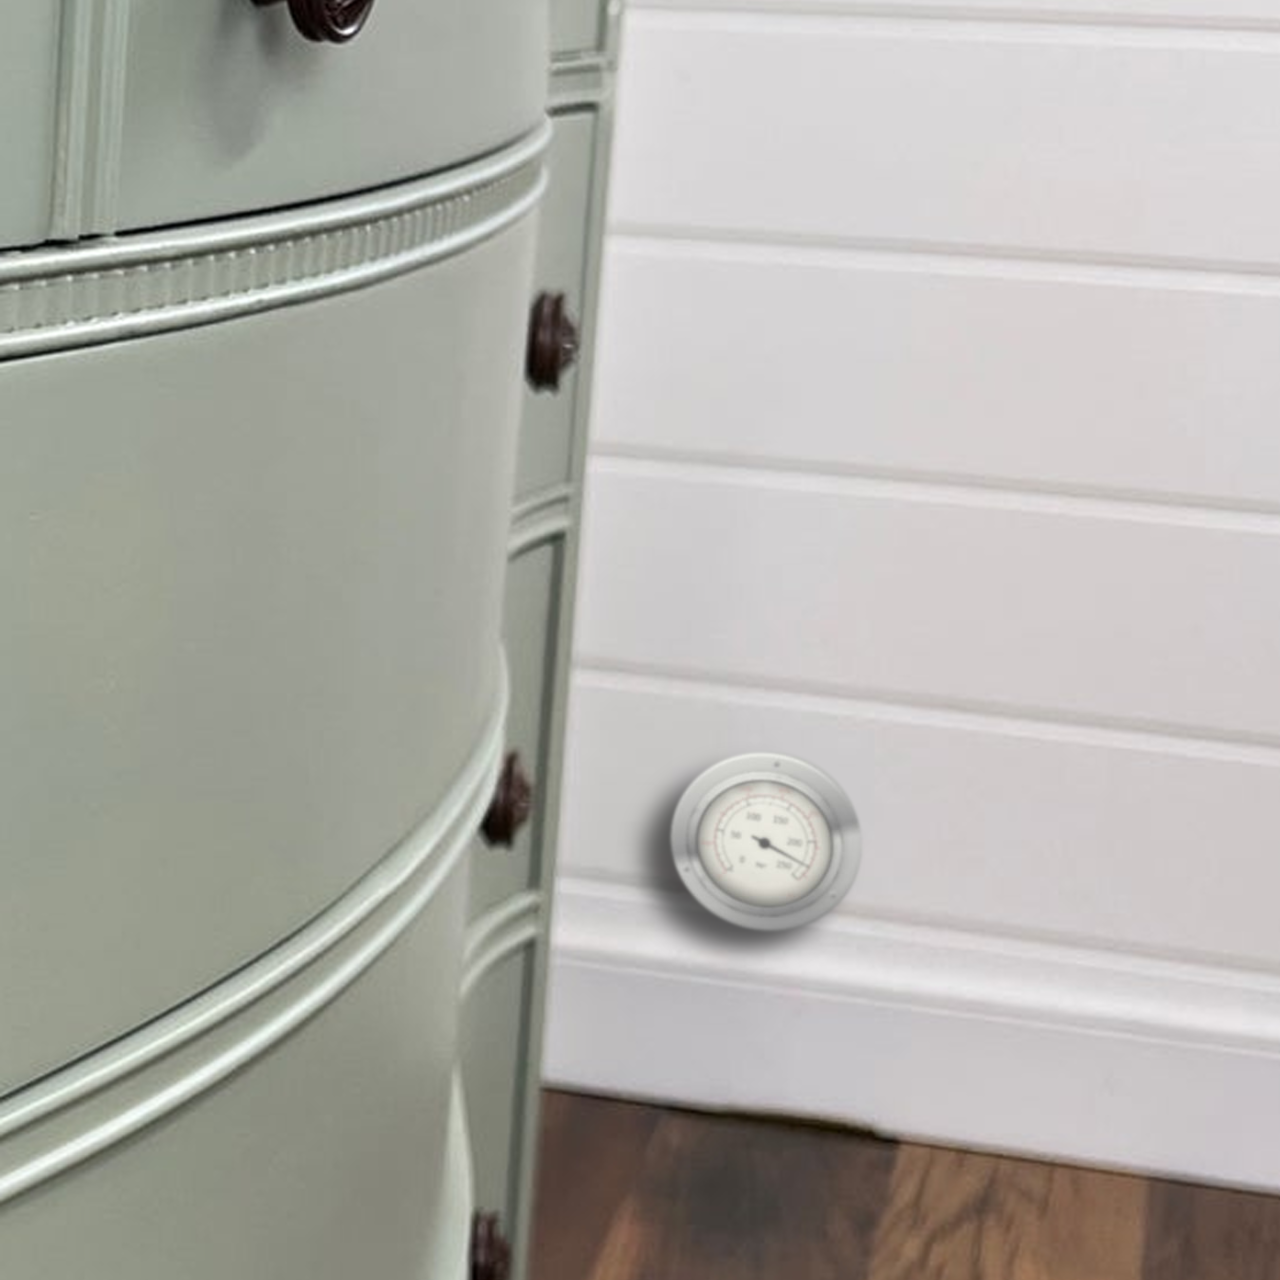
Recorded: 230bar
